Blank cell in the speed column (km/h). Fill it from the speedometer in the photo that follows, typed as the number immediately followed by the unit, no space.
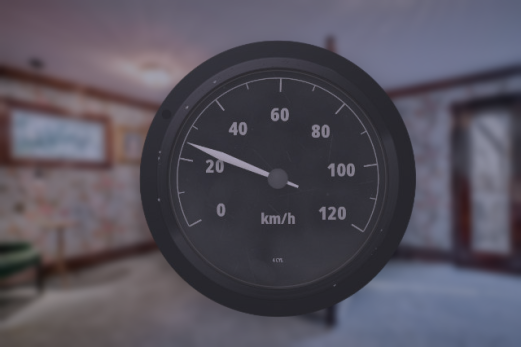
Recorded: 25km/h
